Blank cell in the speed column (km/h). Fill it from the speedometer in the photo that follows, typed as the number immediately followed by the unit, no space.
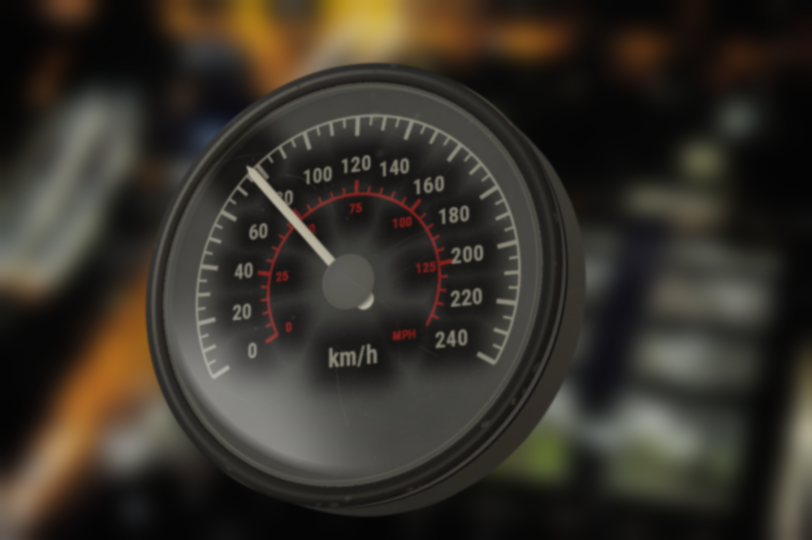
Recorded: 77.5km/h
